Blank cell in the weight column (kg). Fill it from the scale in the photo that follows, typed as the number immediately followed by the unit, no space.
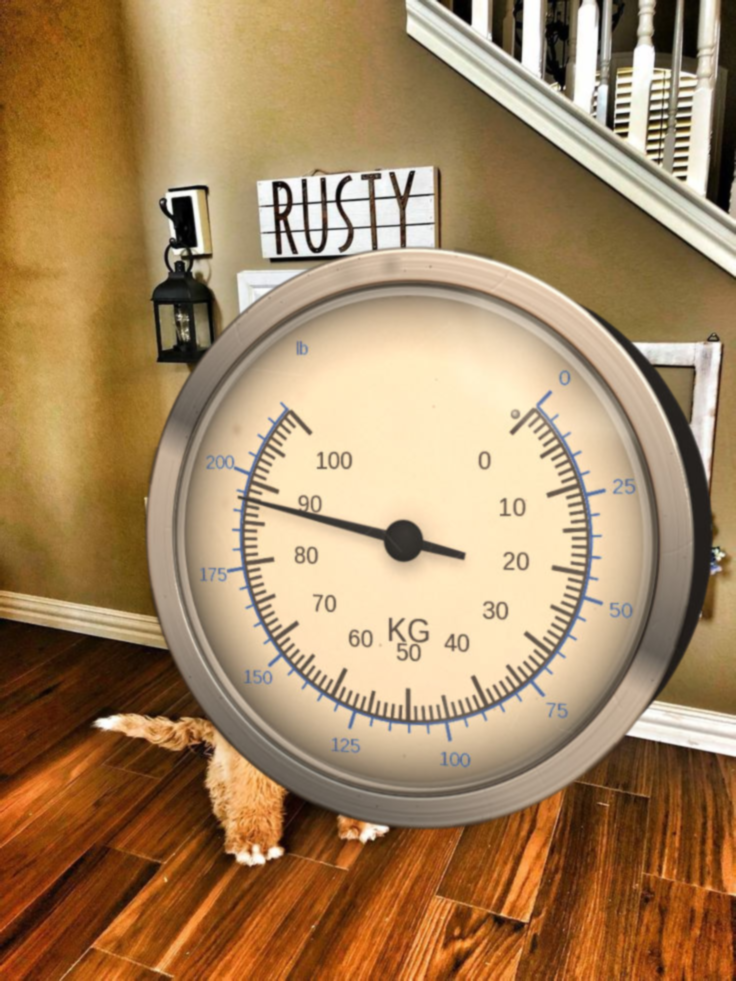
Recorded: 88kg
